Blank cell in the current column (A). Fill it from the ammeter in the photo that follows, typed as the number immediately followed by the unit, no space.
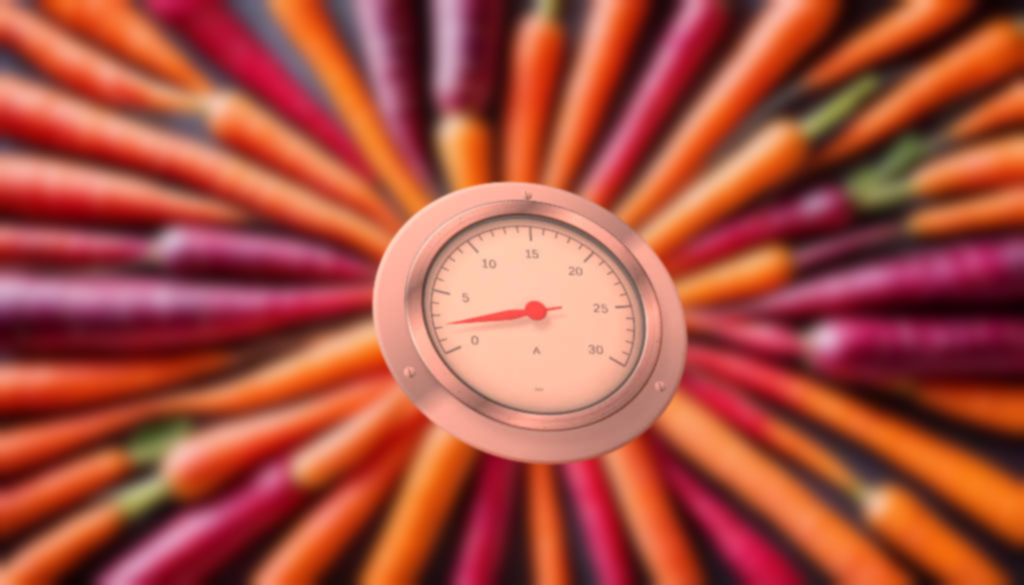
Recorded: 2A
